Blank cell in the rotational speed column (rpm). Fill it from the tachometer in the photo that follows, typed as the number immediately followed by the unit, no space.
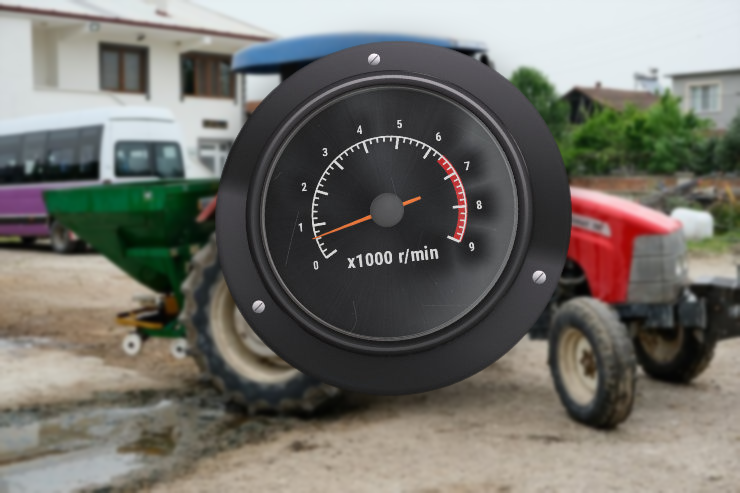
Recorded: 600rpm
